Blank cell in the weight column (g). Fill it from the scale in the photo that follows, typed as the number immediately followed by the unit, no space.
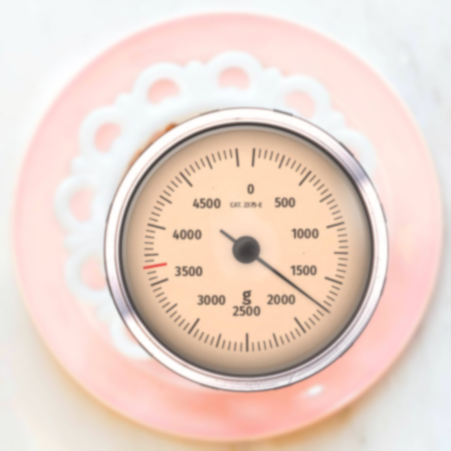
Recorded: 1750g
